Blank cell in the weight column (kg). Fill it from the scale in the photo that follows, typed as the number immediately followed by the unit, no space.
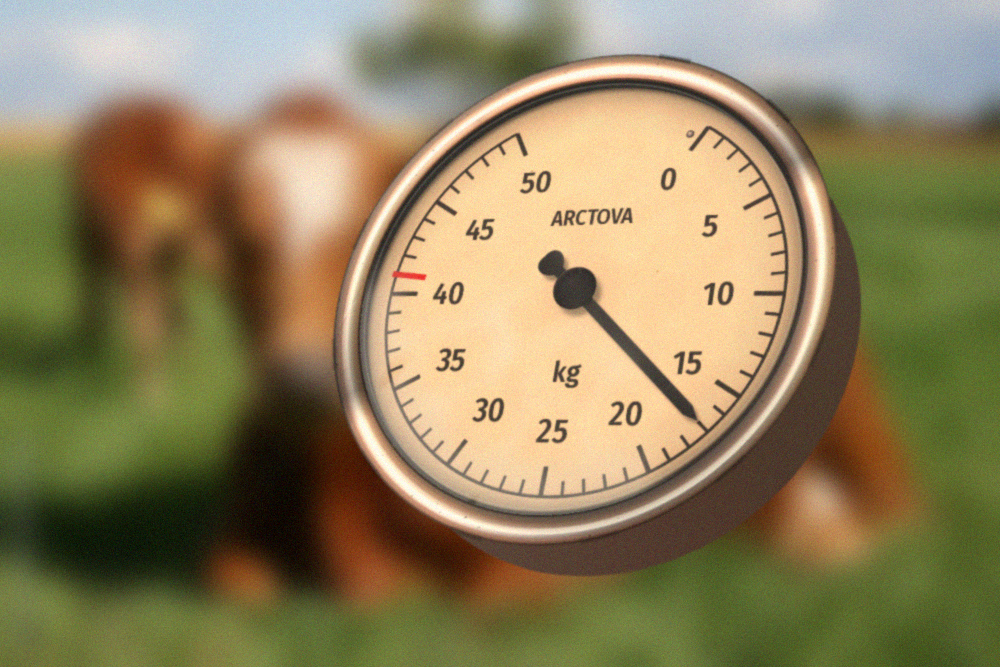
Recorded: 17kg
